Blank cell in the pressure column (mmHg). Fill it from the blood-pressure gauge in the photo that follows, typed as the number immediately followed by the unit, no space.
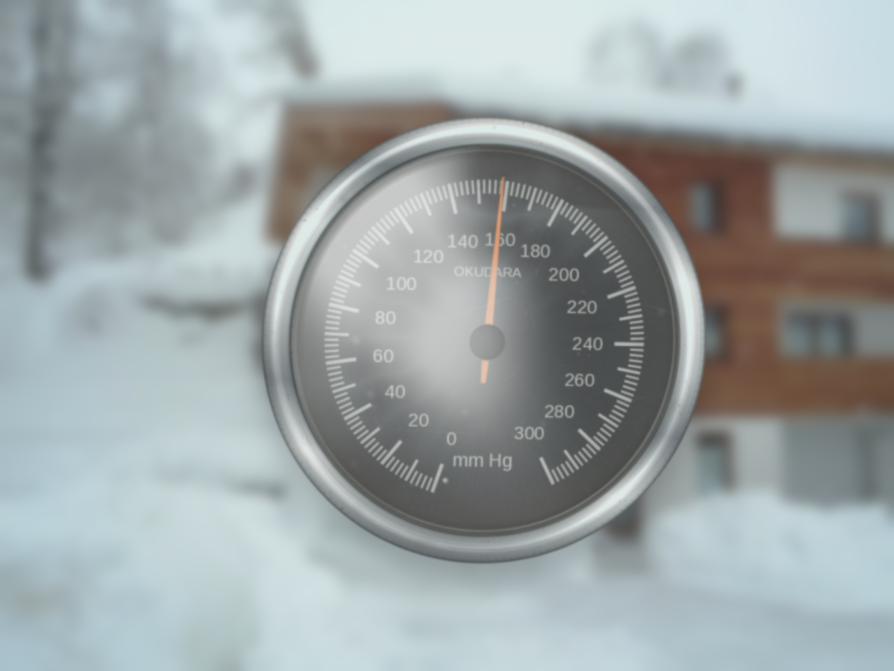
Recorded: 158mmHg
